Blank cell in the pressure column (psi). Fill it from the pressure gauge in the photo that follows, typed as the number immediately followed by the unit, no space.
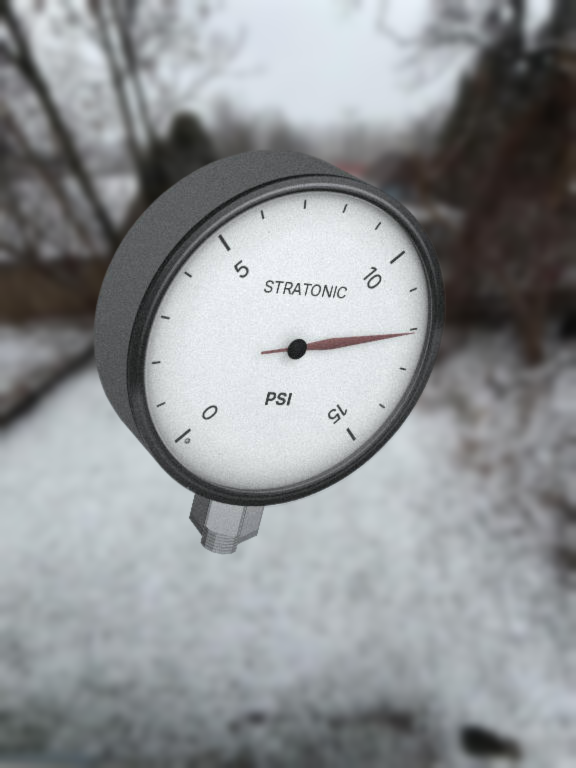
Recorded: 12psi
